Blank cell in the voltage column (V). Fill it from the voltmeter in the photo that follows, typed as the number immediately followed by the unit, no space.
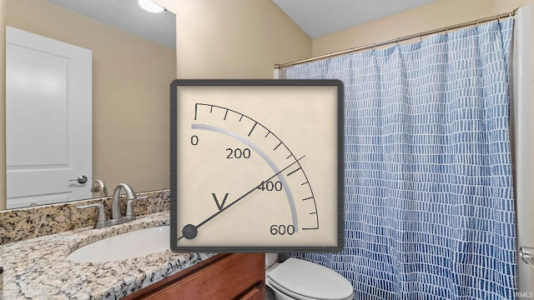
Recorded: 375V
